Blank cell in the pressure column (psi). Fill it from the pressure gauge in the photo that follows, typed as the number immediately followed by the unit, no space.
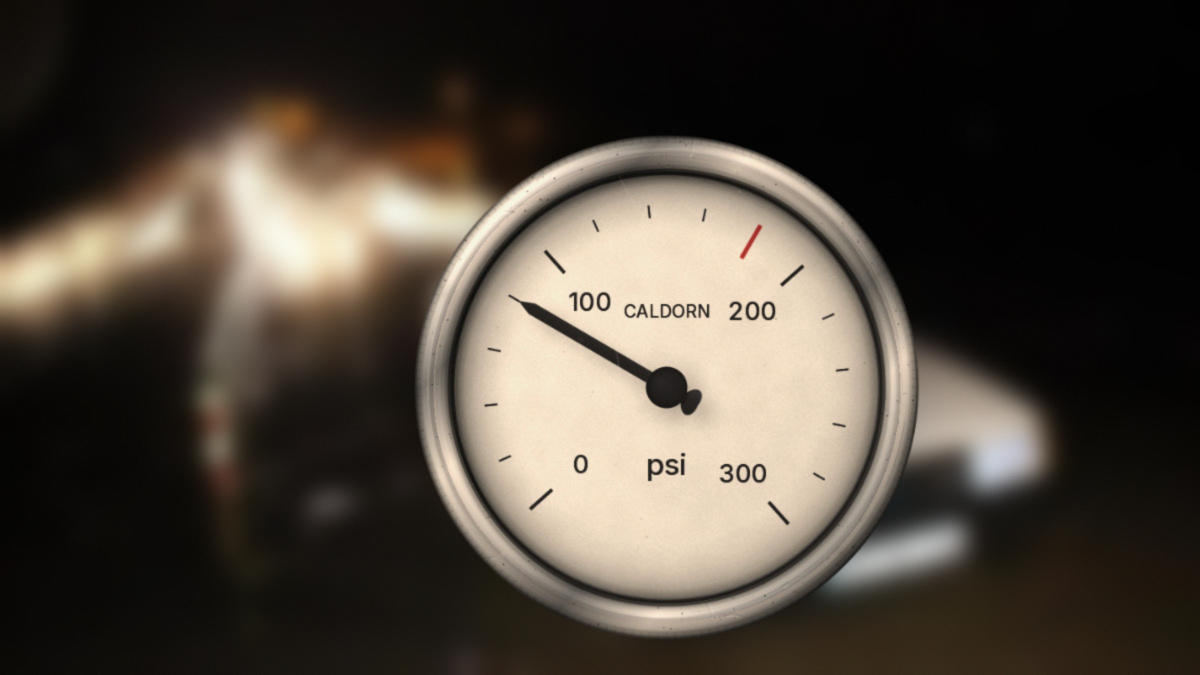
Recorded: 80psi
